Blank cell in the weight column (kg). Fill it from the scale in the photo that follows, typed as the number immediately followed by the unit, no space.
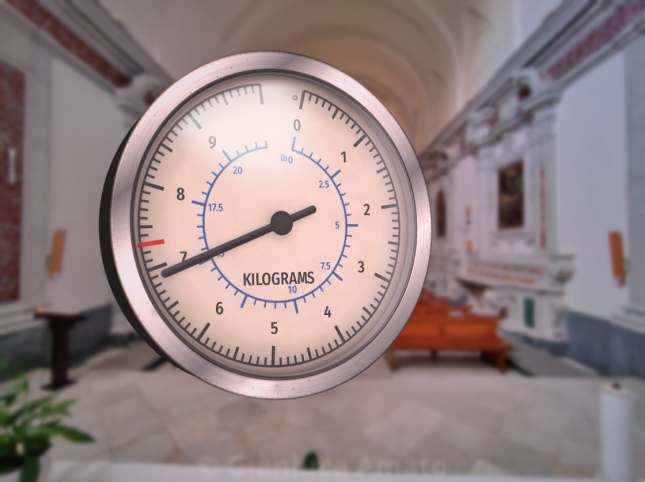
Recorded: 6.9kg
